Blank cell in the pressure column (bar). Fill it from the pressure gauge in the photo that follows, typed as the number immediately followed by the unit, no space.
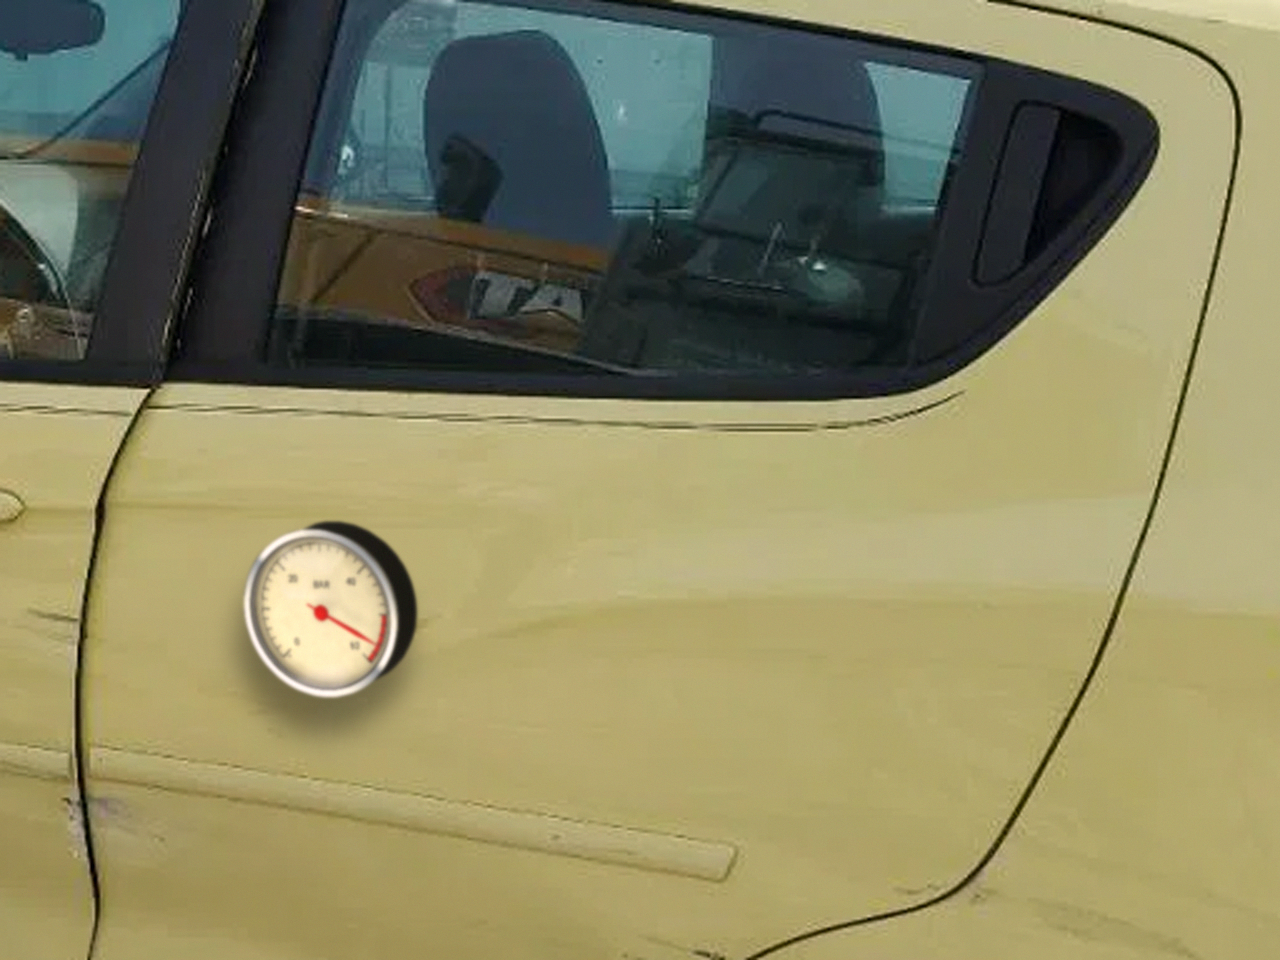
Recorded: 56bar
